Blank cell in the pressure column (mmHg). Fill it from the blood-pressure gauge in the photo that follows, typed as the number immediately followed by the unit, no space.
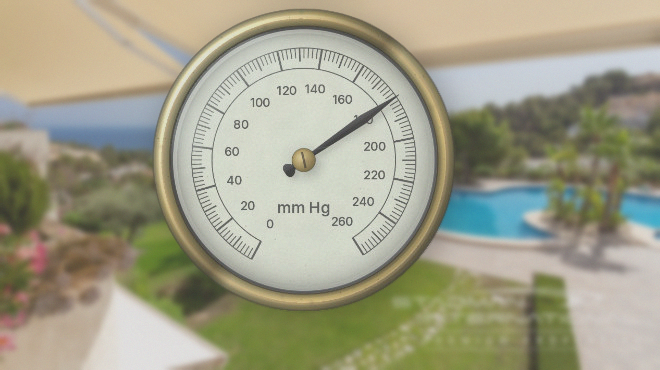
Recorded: 180mmHg
